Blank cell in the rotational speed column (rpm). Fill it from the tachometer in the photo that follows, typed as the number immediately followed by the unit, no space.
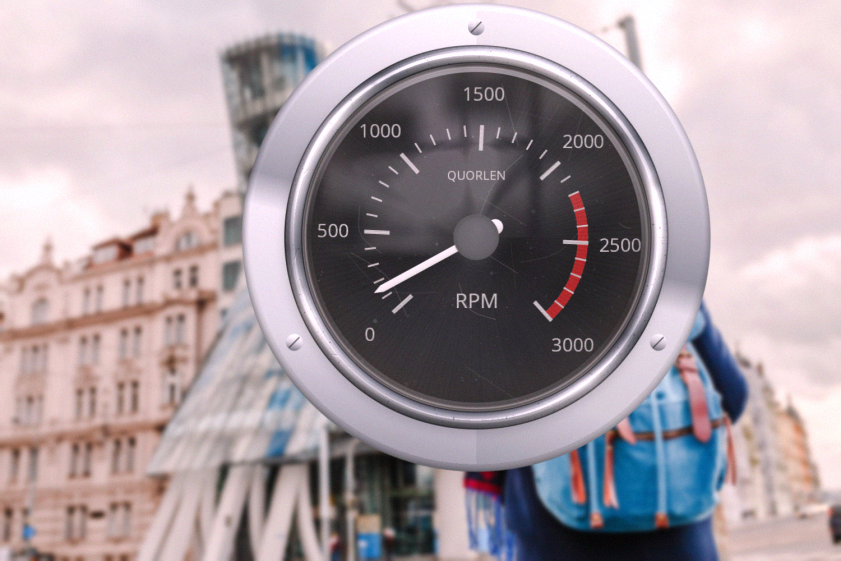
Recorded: 150rpm
